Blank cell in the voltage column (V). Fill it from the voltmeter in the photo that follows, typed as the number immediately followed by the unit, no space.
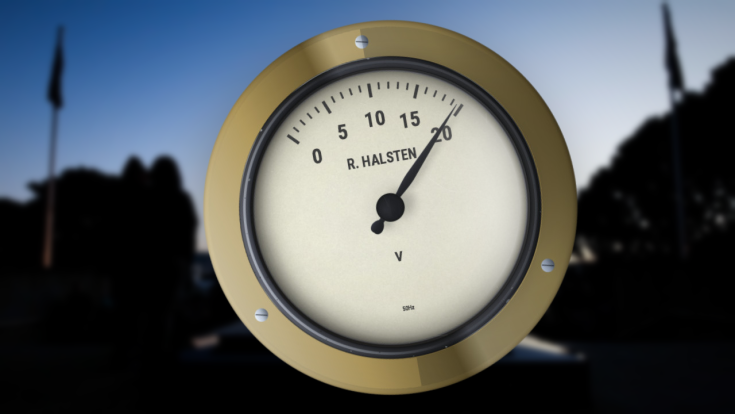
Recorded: 19.5V
